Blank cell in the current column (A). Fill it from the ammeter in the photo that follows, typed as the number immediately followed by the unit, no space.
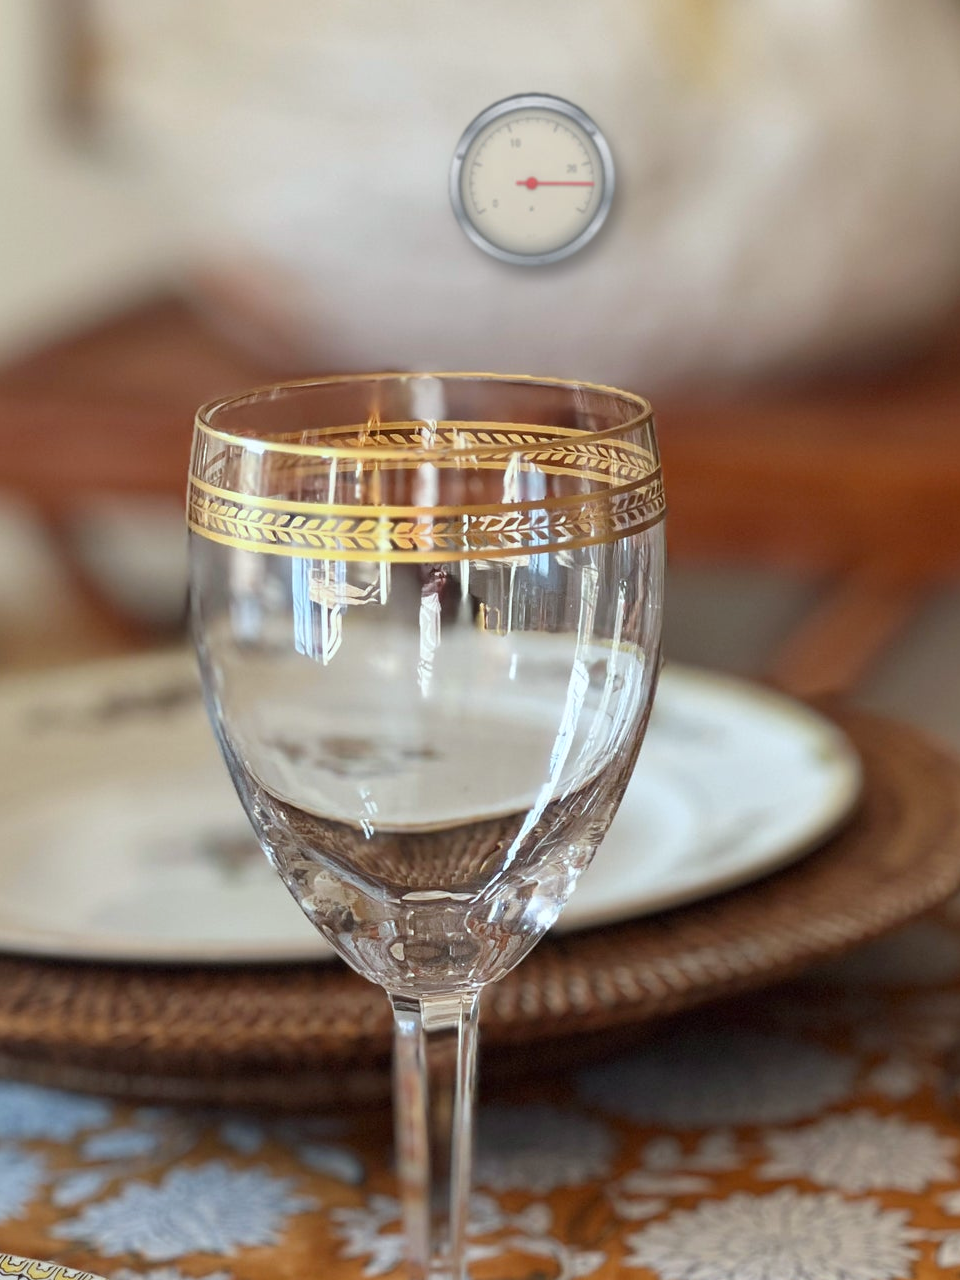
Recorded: 22A
